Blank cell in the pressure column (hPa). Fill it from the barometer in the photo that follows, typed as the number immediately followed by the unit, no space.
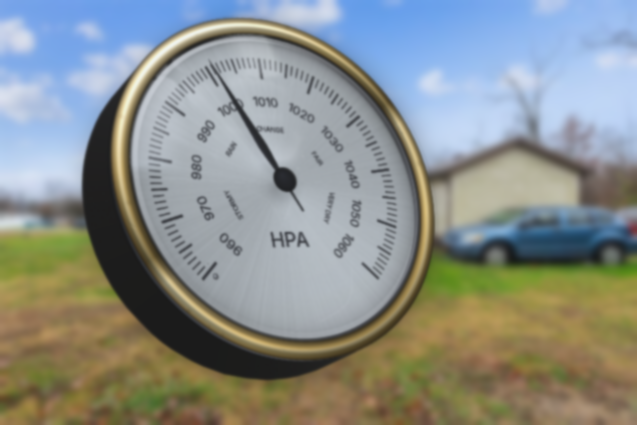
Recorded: 1000hPa
